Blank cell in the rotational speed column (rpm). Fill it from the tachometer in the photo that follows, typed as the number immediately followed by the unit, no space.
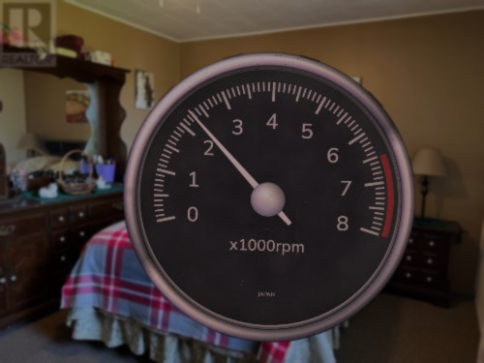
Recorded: 2300rpm
